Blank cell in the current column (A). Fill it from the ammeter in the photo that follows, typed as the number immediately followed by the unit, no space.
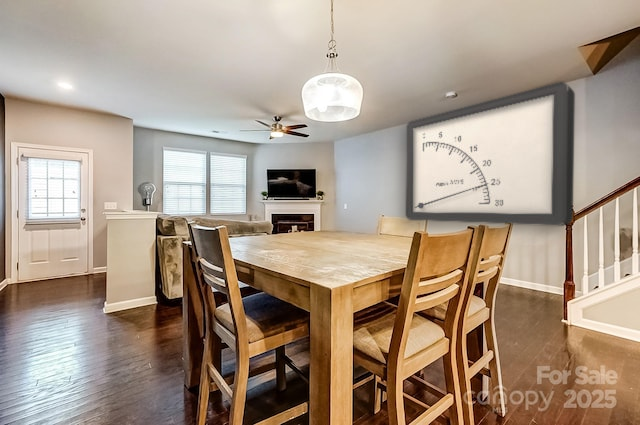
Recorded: 25A
